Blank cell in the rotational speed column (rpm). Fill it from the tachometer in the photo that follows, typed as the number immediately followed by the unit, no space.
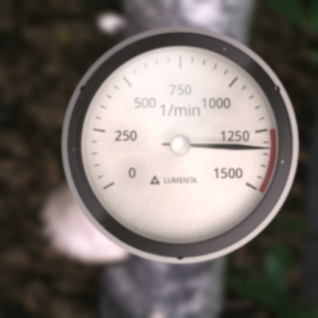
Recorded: 1325rpm
